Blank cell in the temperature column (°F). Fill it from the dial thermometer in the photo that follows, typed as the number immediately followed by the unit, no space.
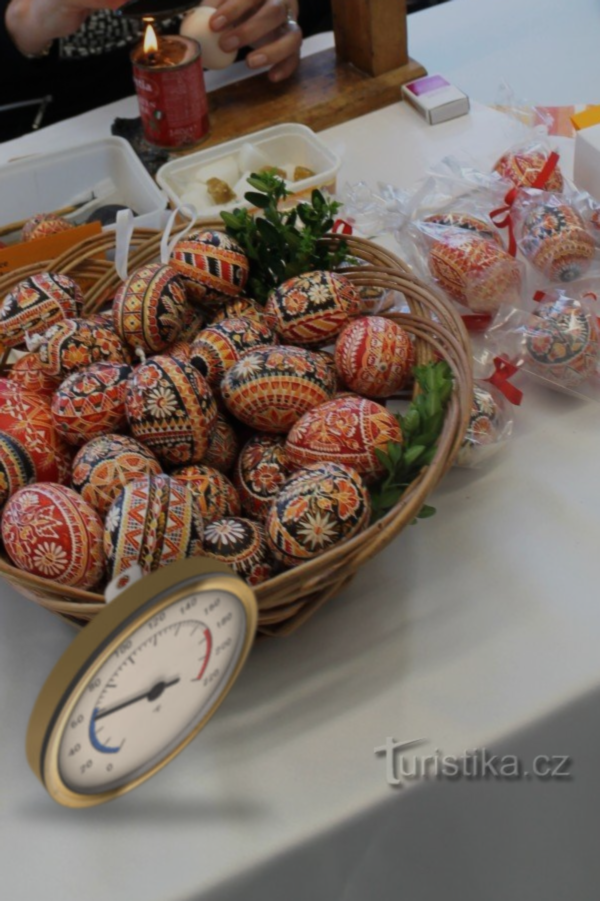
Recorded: 60°F
